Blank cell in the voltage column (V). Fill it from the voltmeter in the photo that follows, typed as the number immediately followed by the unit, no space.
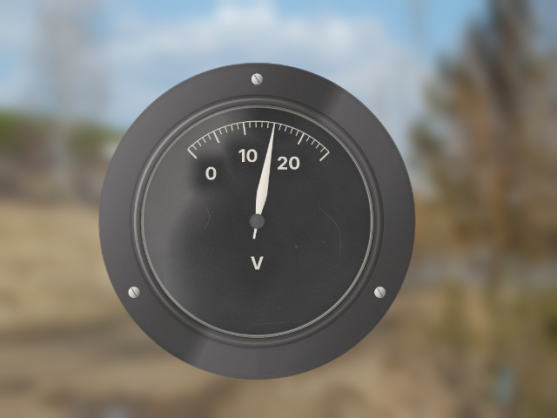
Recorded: 15V
